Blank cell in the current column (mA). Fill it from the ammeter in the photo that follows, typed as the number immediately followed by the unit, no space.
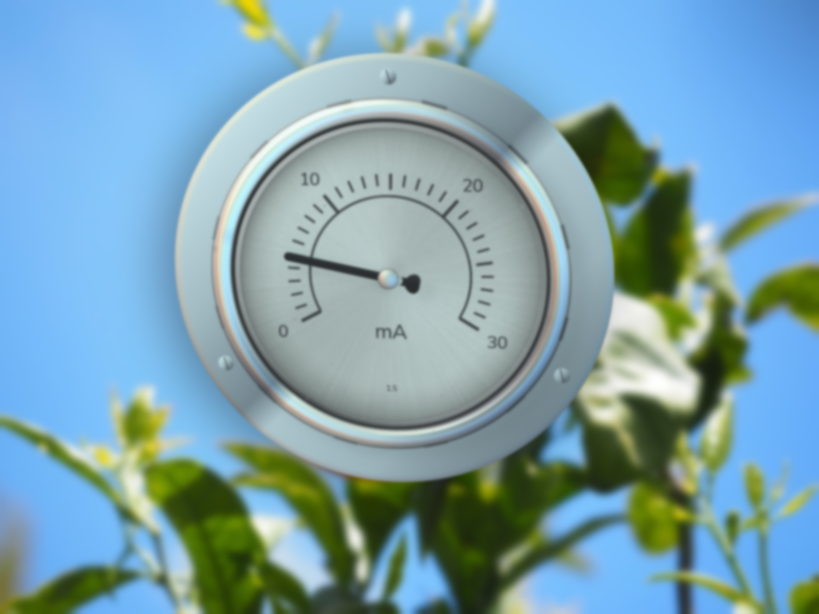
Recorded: 5mA
